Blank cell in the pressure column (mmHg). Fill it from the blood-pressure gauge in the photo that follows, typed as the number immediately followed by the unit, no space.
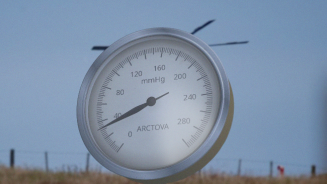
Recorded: 30mmHg
